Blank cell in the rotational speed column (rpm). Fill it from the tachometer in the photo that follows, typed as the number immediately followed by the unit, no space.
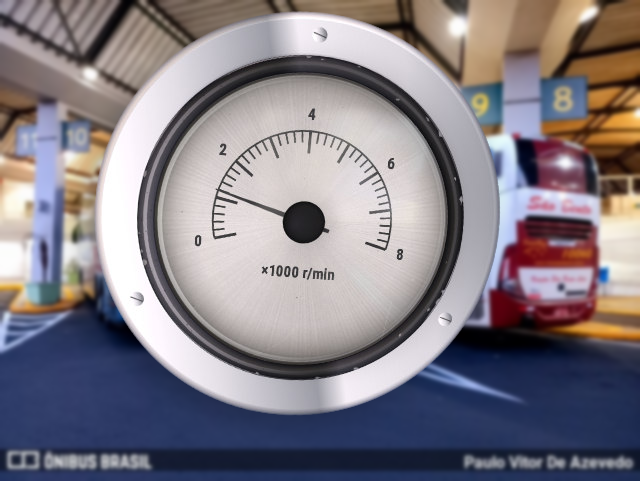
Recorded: 1200rpm
